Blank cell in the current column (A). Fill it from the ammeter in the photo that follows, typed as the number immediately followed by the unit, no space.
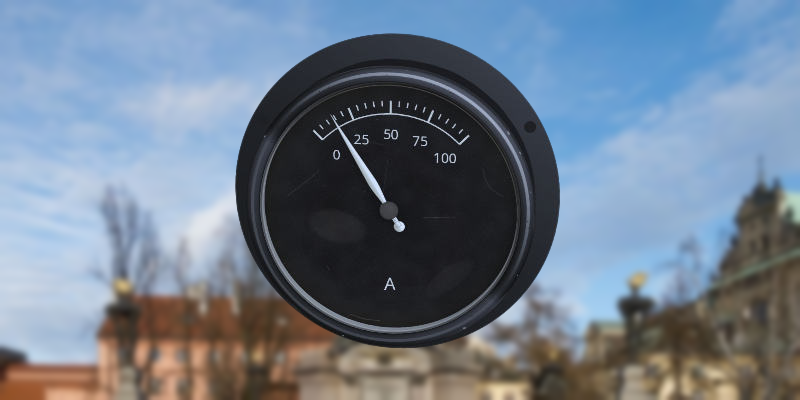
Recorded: 15A
